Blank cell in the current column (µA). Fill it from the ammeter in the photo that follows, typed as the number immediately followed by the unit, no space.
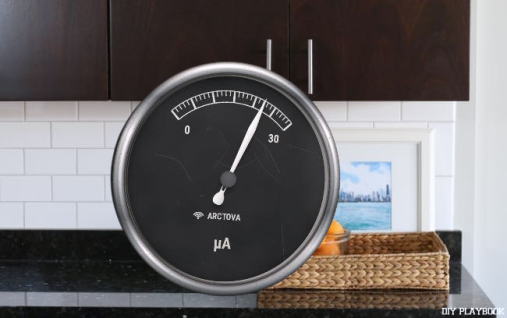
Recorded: 22µA
